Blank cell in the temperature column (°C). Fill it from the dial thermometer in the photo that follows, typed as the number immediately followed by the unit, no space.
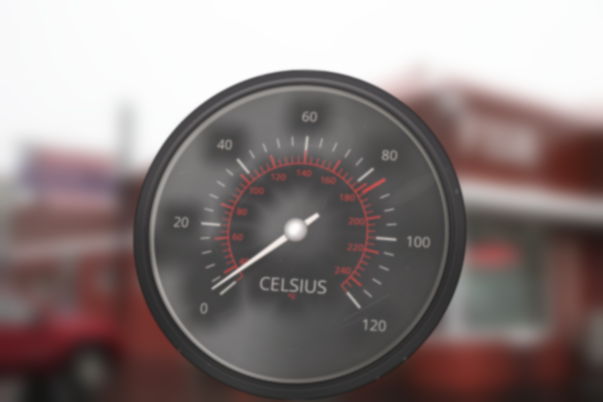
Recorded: 2°C
